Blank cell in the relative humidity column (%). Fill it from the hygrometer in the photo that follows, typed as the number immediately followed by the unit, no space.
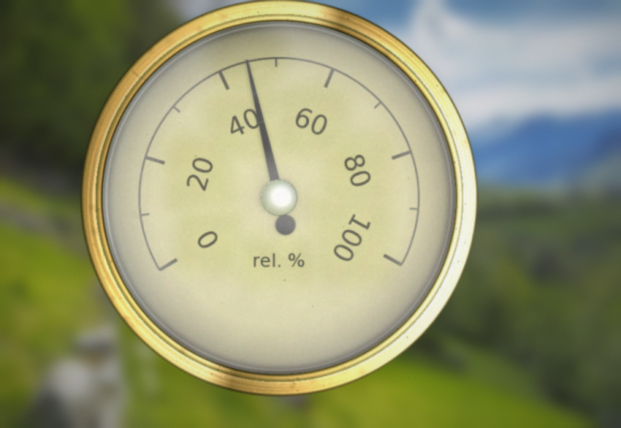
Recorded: 45%
